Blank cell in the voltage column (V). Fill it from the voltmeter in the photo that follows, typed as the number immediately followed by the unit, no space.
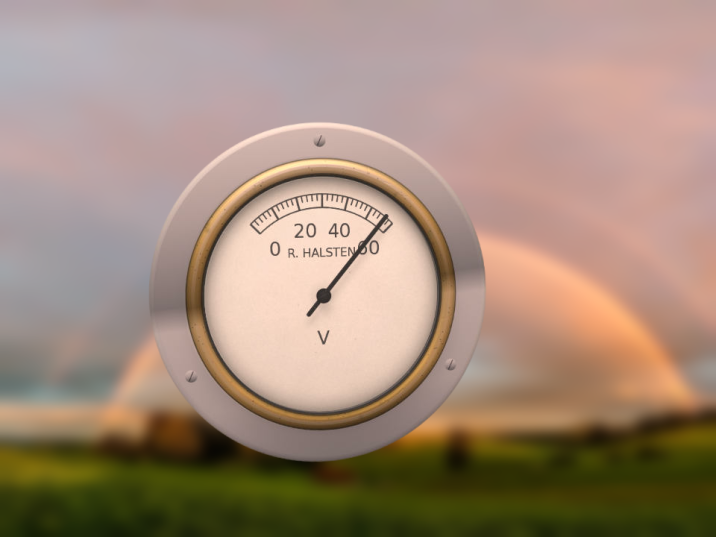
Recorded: 56V
